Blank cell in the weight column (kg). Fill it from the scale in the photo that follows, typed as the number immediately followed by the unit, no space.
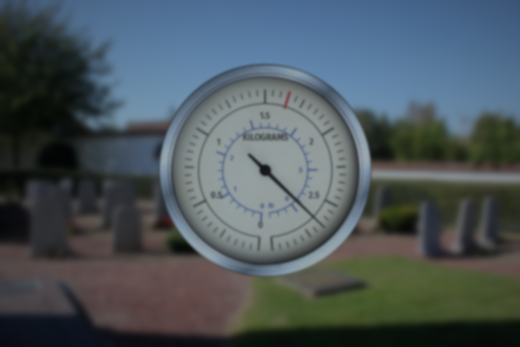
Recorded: 2.65kg
